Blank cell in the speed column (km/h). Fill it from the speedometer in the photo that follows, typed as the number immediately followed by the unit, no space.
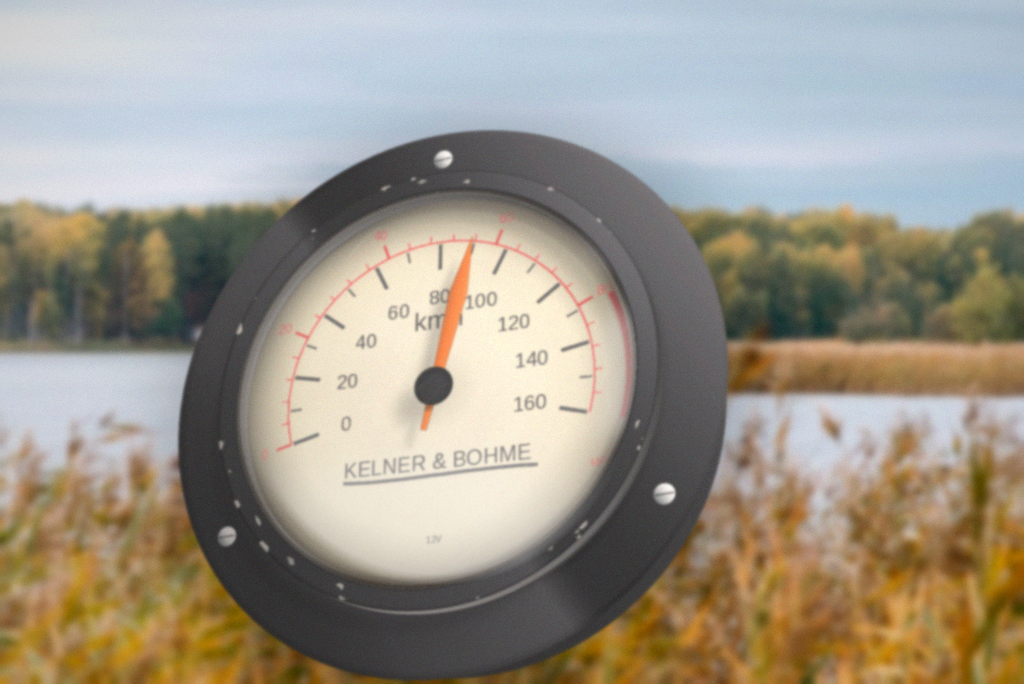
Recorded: 90km/h
